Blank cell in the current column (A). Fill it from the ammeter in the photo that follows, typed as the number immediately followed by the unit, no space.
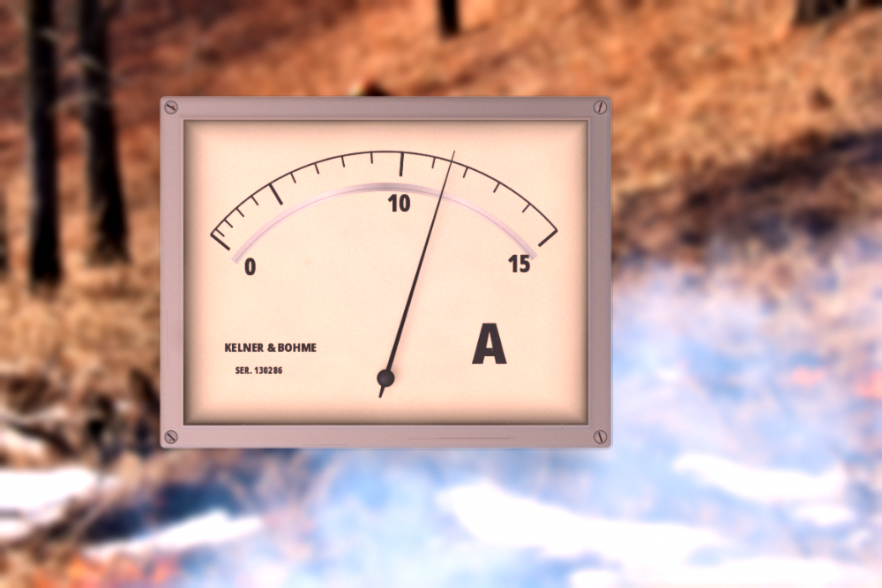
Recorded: 11.5A
